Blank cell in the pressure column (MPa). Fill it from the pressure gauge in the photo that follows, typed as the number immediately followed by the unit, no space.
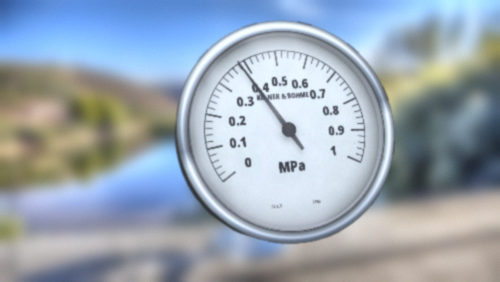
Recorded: 0.38MPa
